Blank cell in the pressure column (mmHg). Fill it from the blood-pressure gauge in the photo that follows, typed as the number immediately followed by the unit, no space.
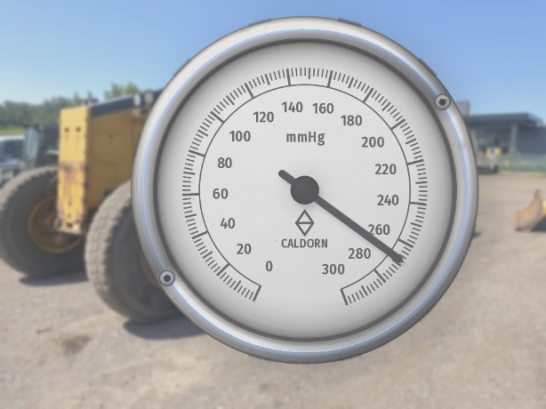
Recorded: 268mmHg
